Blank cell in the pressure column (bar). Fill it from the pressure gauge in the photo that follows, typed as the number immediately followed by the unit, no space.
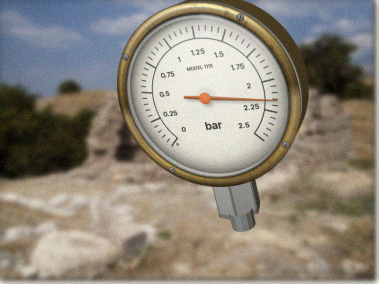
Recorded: 2.15bar
